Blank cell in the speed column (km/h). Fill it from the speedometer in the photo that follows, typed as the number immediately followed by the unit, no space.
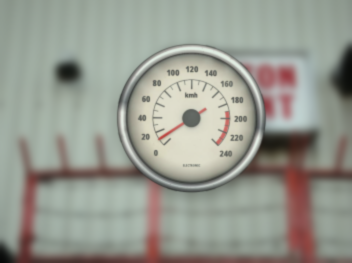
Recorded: 10km/h
